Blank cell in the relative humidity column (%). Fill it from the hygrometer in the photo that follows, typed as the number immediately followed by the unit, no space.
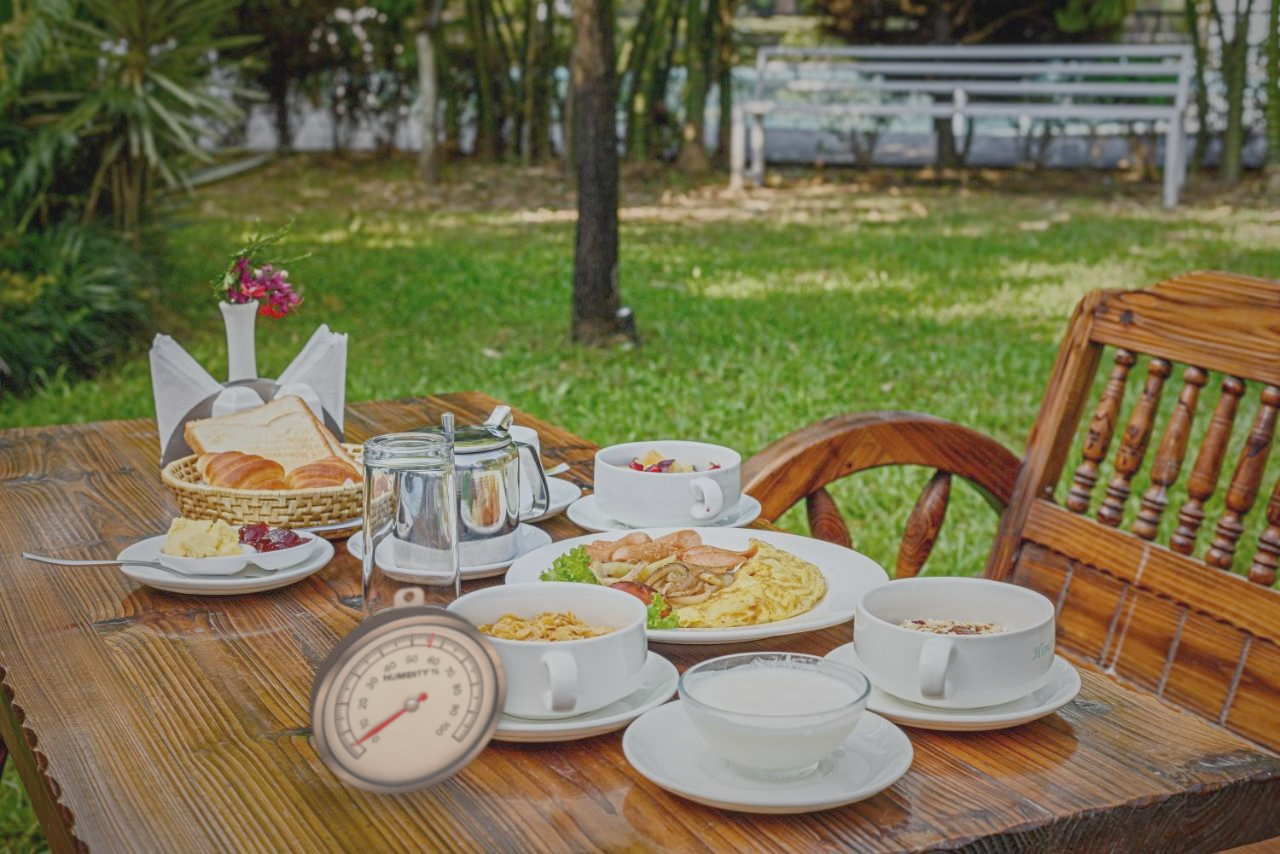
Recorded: 5%
